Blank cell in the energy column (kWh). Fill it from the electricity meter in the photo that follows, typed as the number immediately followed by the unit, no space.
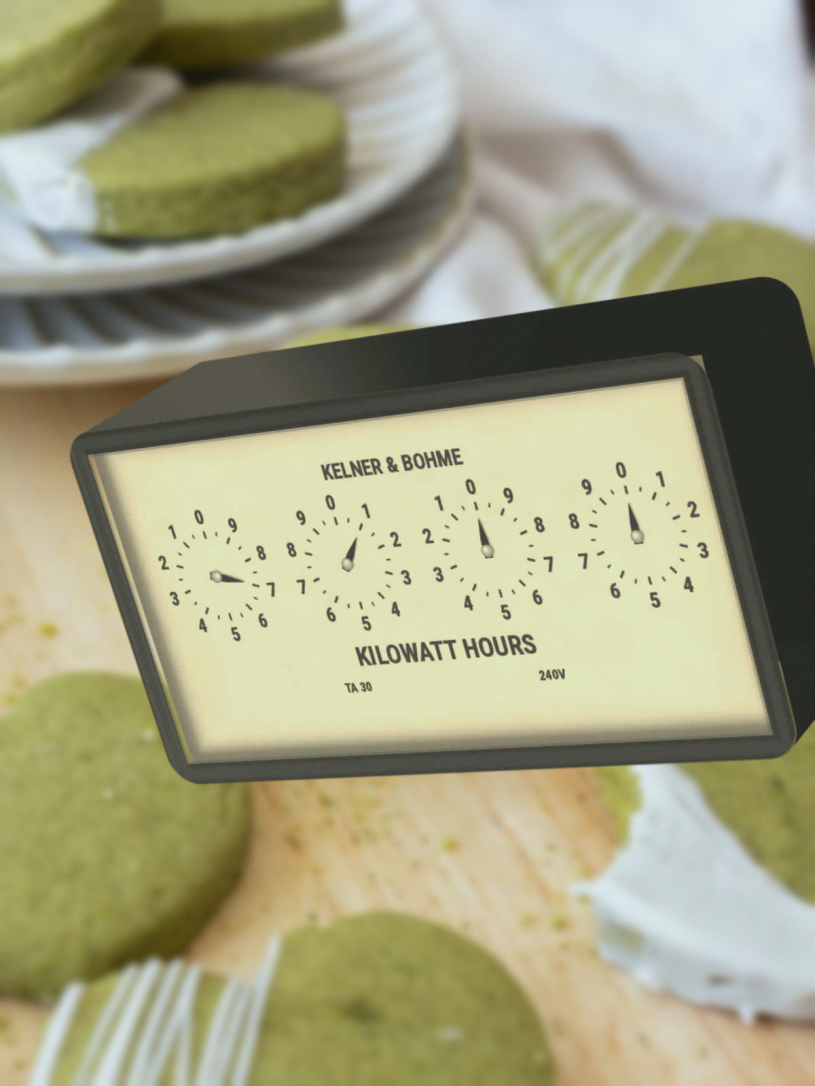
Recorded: 7100kWh
